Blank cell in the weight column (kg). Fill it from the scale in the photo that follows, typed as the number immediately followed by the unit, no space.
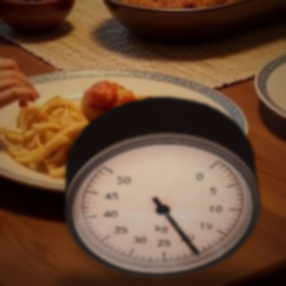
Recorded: 20kg
